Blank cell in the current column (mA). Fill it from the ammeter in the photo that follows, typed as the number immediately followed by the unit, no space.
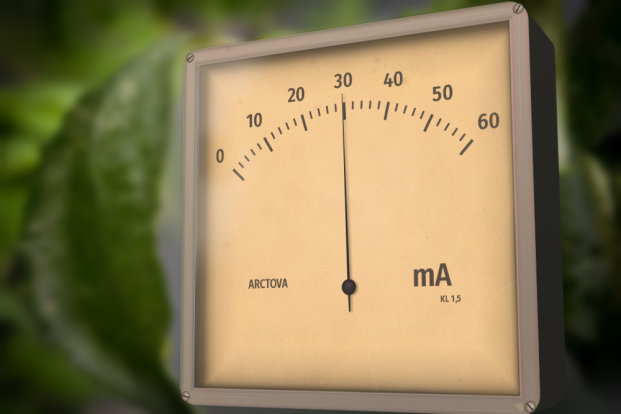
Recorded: 30mA
